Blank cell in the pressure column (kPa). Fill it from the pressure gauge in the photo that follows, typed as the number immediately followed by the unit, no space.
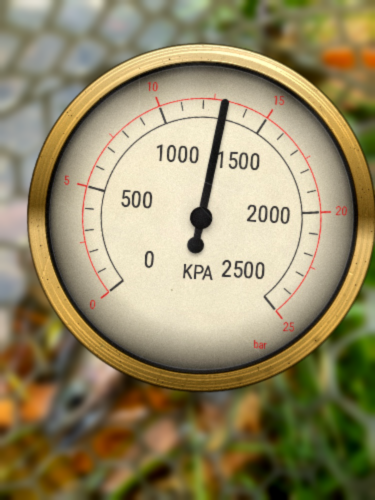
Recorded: 1300kPa
